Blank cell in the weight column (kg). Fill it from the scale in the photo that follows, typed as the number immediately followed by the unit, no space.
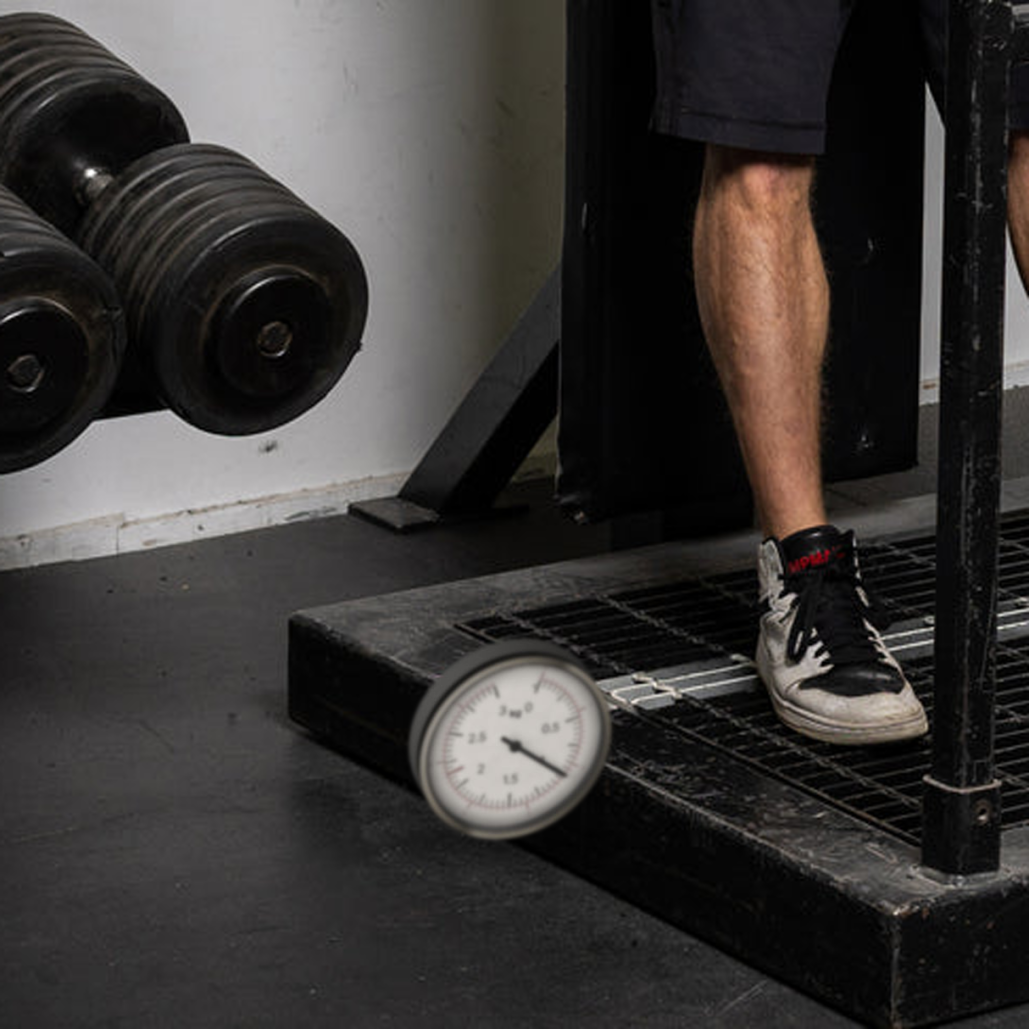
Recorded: 1kg
